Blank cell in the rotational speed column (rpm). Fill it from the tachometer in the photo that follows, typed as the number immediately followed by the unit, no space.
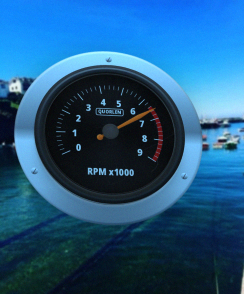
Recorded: 6600rpm
